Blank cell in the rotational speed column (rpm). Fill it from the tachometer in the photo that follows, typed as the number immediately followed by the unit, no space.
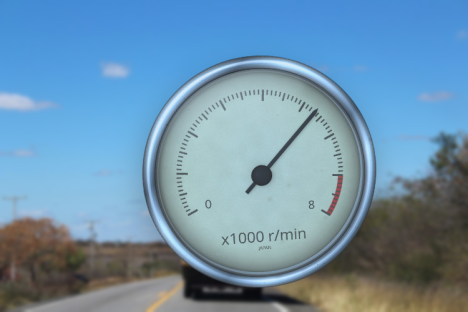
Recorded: 5300rpm
